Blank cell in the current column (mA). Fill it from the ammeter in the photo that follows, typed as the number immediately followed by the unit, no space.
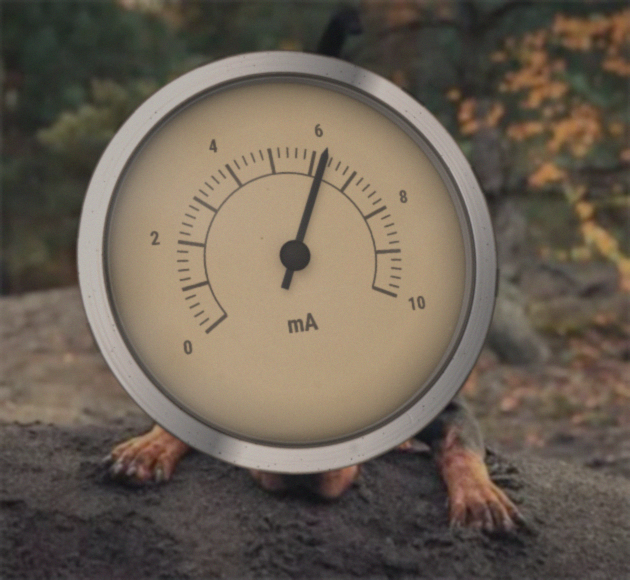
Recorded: 6.2mA
